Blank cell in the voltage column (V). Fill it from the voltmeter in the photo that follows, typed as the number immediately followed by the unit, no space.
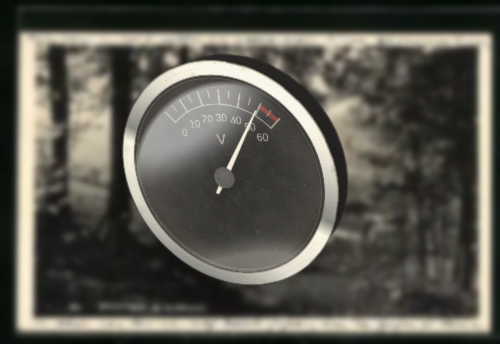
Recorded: 50V
